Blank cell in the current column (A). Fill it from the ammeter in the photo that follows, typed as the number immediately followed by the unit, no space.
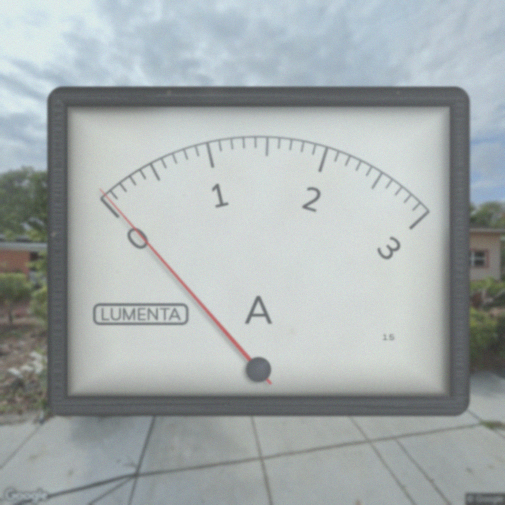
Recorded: 0.05A
